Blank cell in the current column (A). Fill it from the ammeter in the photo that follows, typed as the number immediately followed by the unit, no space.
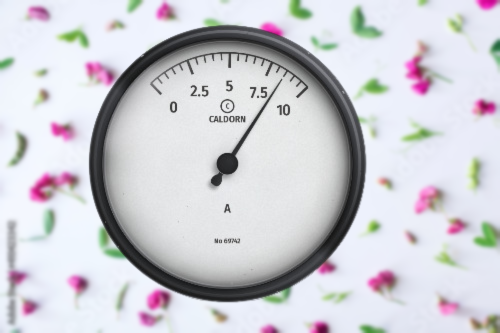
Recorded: 8.5A
